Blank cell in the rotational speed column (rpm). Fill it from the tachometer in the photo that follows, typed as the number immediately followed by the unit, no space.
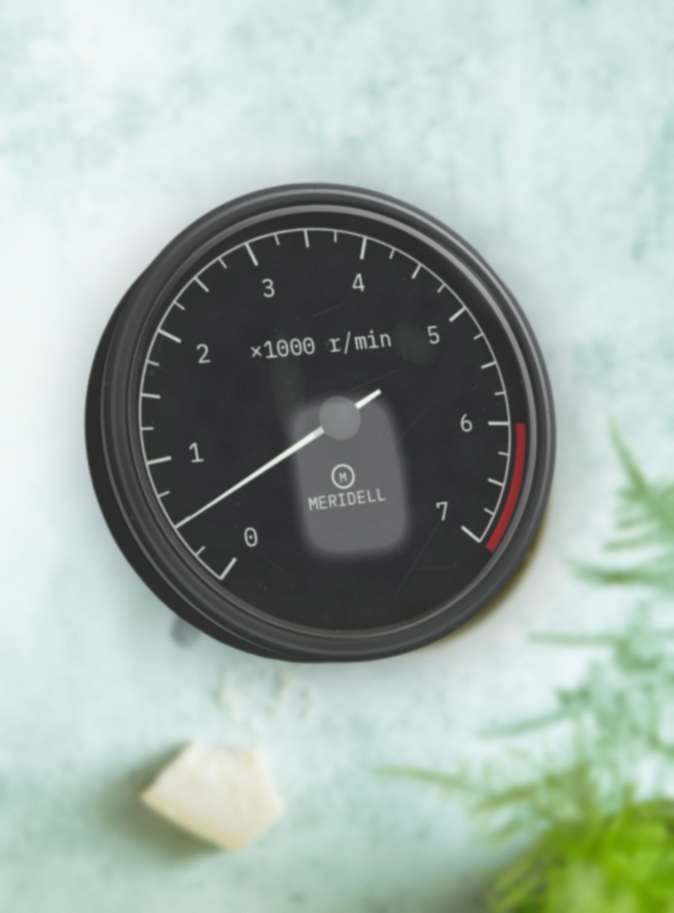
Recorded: 500rpm
